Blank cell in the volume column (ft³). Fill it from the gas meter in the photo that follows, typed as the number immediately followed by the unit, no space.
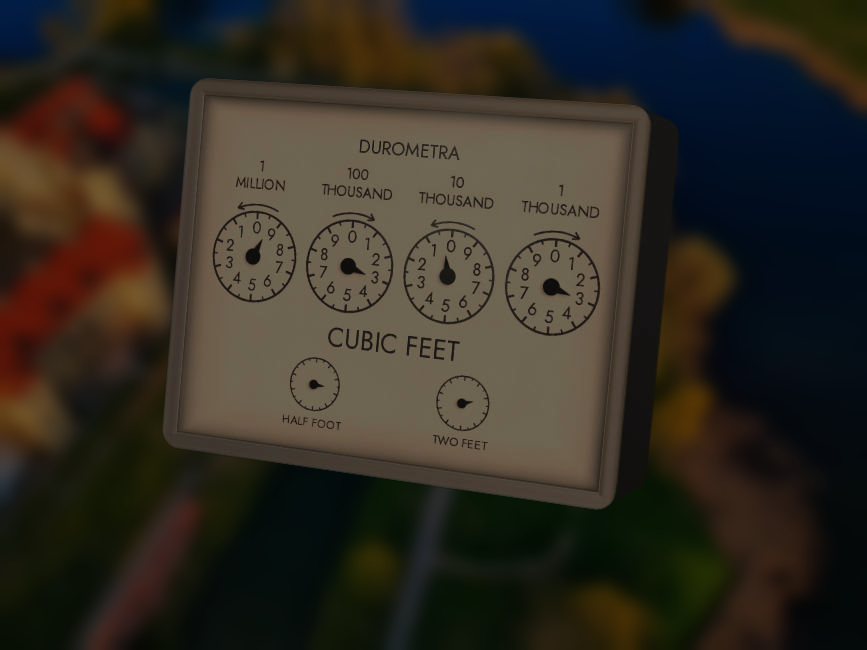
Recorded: 930300ft³
